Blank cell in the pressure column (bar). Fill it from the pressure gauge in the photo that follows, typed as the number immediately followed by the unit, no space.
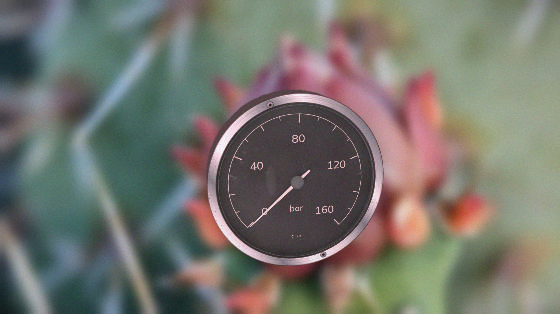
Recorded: 0bar
